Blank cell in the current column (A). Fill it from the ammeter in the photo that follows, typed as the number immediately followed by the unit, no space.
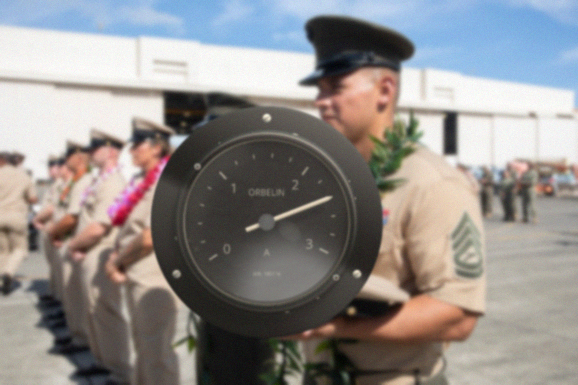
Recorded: 2.4A
